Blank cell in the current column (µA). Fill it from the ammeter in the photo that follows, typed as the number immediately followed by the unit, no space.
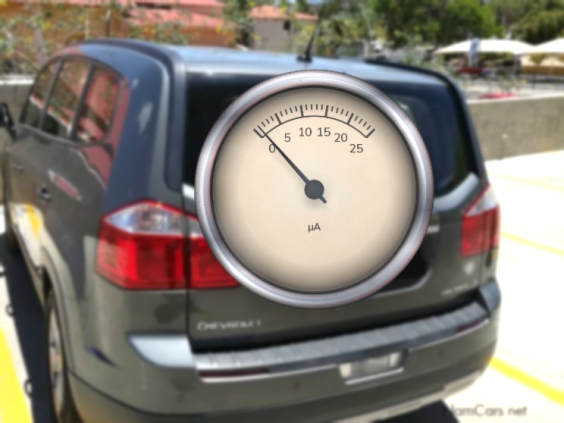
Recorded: 1µA
